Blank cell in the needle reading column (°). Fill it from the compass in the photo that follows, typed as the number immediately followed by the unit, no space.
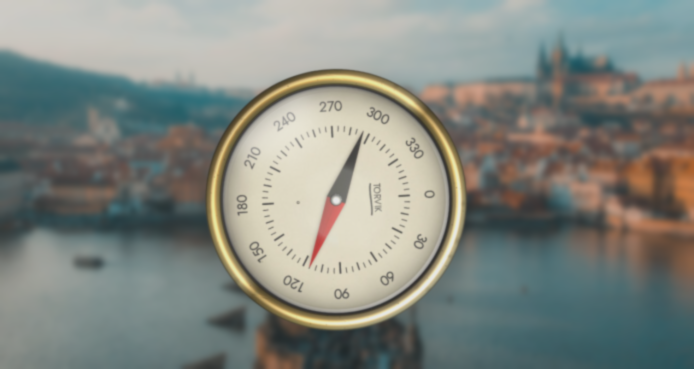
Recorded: 115°
